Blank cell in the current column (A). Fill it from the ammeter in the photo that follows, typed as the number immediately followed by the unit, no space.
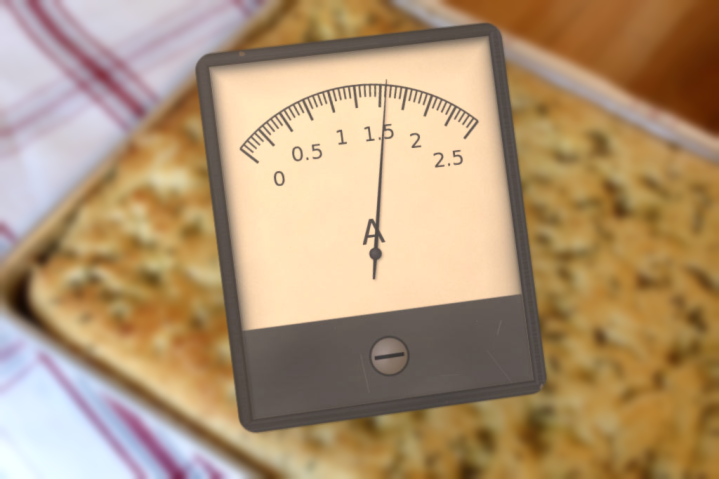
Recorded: 1.55A
